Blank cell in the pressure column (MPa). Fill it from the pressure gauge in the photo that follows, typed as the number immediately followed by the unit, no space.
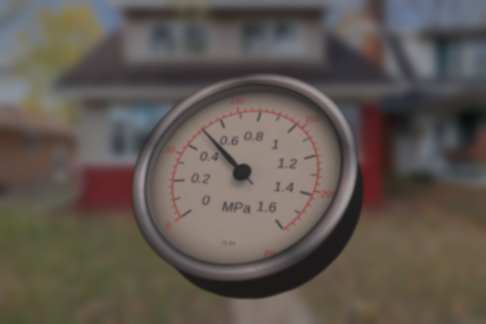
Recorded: 0.5MPa
